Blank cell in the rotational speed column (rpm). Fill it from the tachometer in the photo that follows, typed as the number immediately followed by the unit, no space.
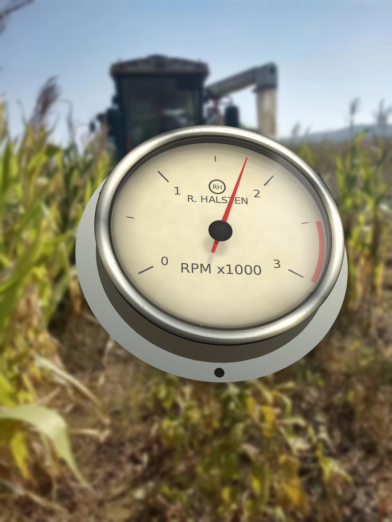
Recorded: 1750rpm
